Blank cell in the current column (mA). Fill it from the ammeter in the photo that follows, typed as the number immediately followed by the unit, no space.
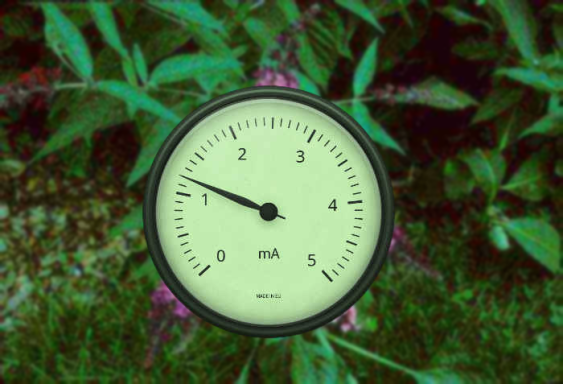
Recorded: 1.2mA
